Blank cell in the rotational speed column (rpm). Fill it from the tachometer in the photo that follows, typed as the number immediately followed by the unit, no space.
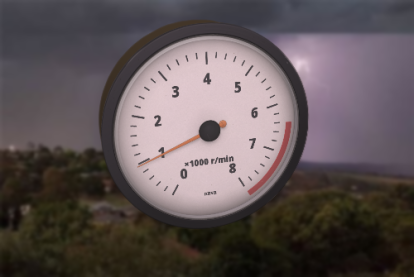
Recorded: 1000rpm
